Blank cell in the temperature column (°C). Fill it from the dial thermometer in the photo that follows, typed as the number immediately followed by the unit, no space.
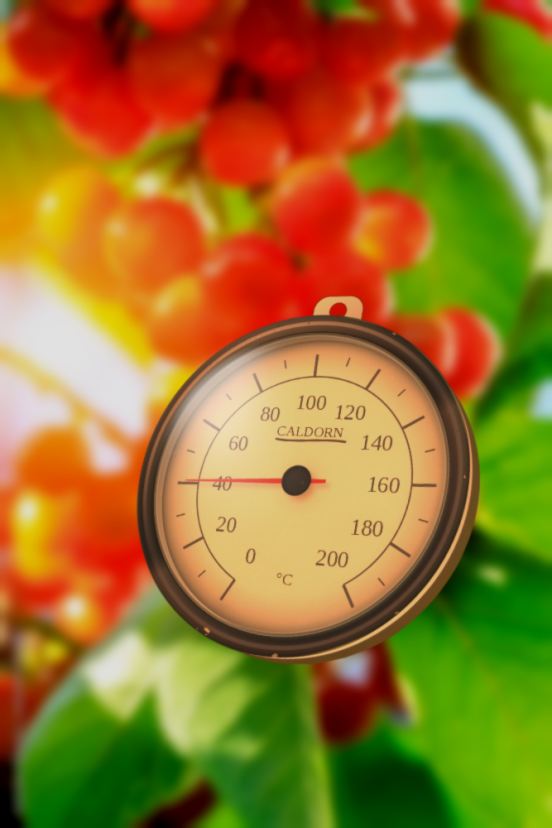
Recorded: 40°C
